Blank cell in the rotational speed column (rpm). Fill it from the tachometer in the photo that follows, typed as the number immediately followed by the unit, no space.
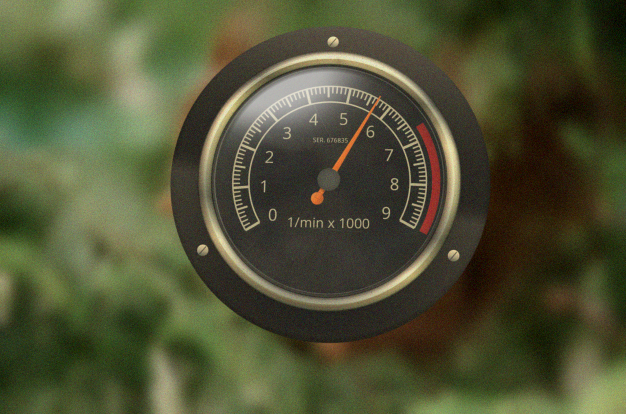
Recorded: 5700rpm
